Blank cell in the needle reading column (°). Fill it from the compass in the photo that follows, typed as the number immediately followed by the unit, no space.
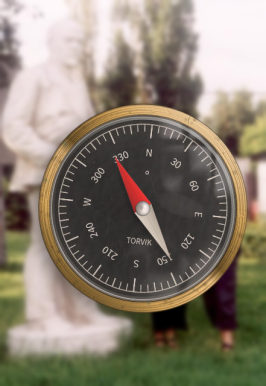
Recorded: 325°
